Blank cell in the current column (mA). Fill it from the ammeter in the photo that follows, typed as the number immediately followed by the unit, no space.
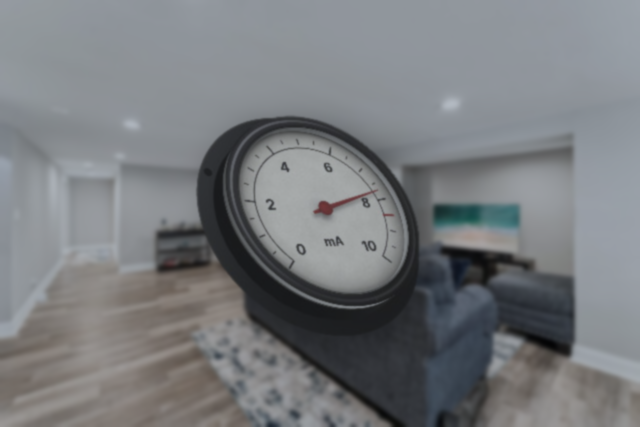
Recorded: 7.75mA
